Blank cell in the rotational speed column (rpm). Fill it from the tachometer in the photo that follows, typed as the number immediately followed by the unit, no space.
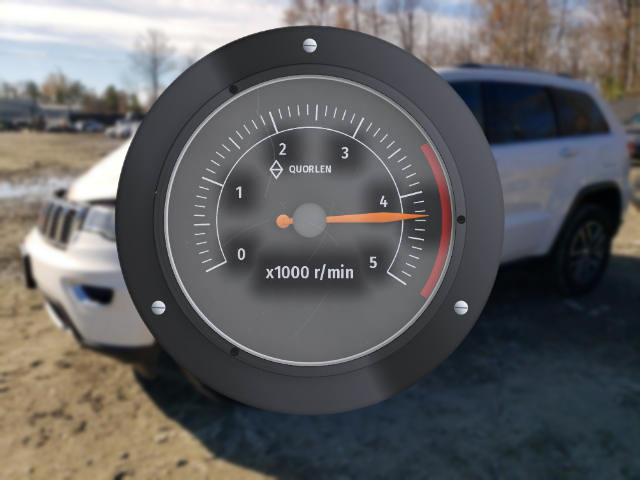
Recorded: 4250rpm
